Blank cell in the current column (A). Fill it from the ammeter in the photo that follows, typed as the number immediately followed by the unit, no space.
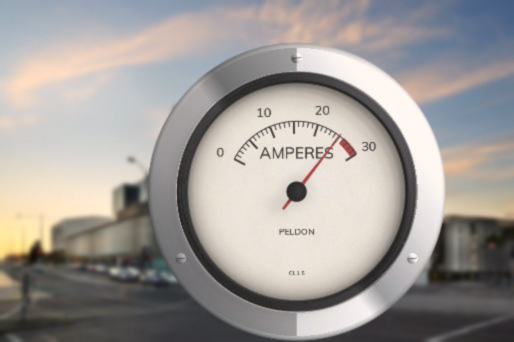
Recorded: 25A
